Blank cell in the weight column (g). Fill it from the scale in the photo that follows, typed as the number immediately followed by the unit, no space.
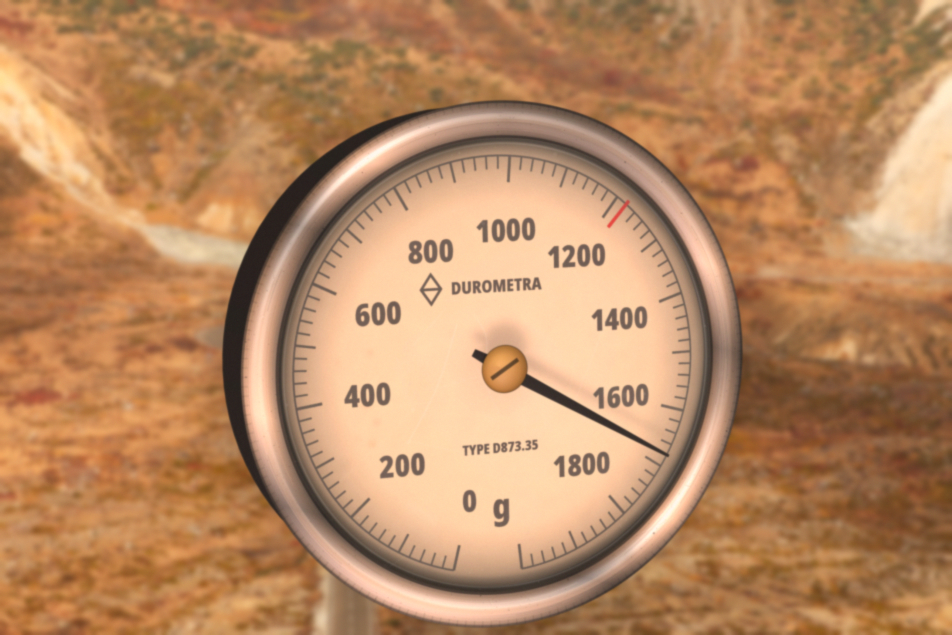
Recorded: 1680g
